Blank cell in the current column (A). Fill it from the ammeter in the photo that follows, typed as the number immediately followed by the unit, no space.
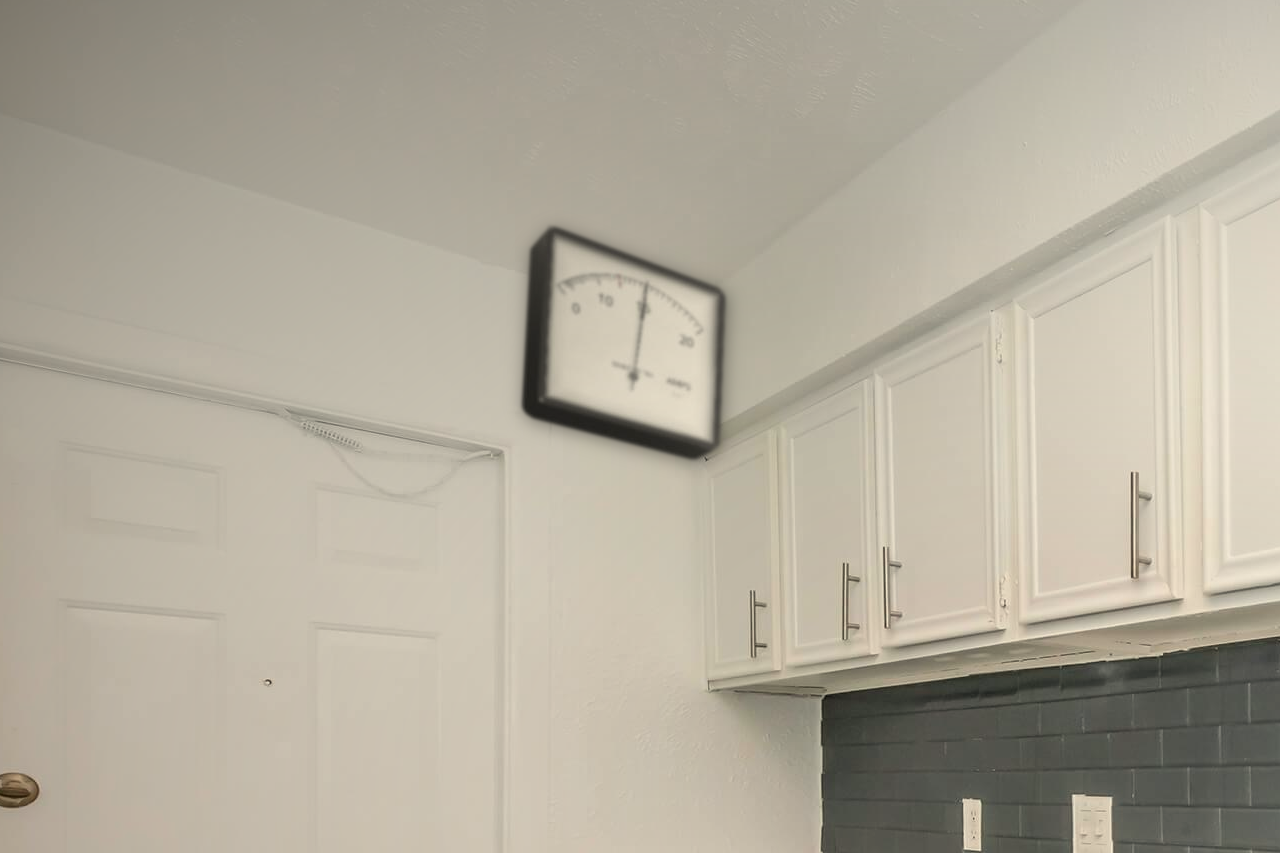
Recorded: 15A
